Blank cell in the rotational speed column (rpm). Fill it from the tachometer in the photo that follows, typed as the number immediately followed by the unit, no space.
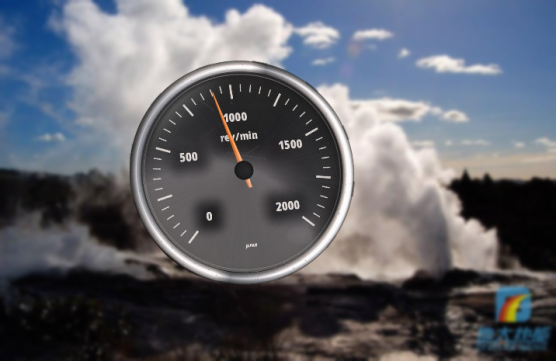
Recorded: 900rpm
